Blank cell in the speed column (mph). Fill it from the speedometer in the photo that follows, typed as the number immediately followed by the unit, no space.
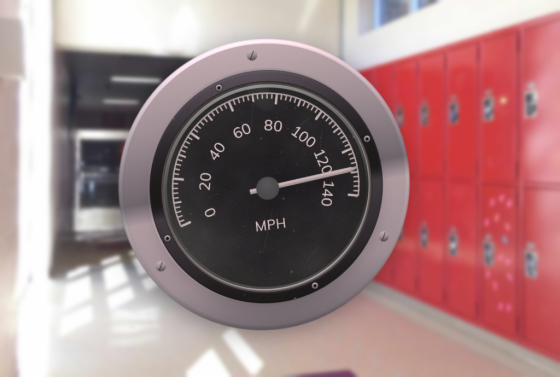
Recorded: 128mph
